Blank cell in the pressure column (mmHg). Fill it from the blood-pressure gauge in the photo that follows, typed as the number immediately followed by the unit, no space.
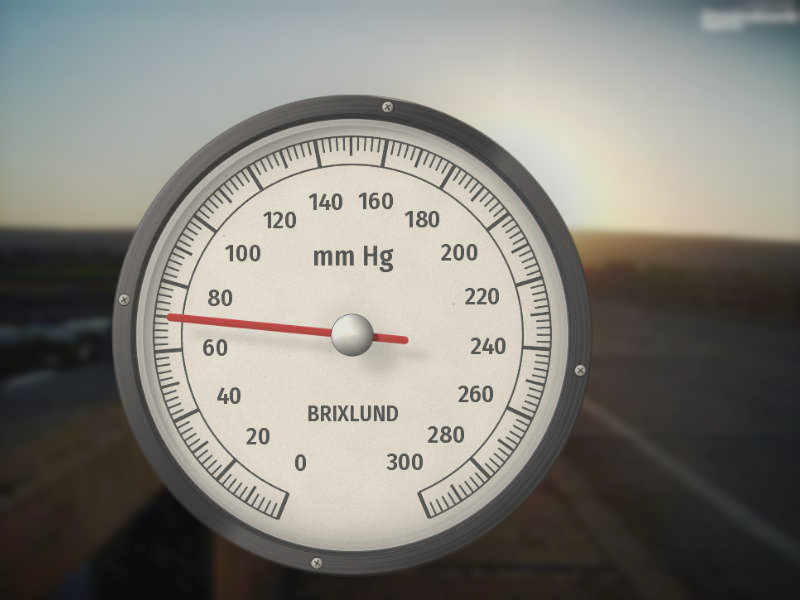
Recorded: 70mmHg
